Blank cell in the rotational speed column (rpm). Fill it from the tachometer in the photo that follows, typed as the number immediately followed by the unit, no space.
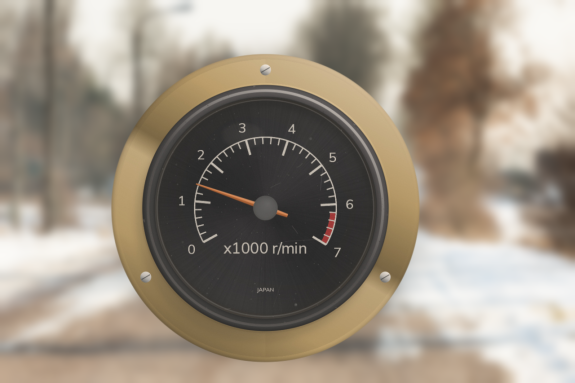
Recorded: 1400rpm
